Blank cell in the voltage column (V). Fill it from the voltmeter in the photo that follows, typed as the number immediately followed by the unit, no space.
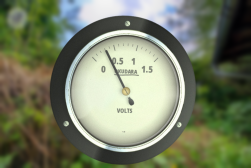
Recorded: 0.3V
